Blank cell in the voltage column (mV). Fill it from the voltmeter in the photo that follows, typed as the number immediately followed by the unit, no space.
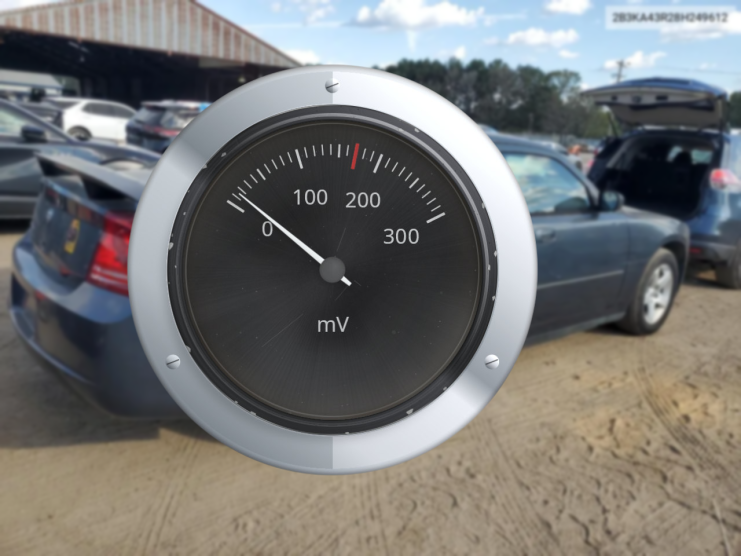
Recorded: 15mV
